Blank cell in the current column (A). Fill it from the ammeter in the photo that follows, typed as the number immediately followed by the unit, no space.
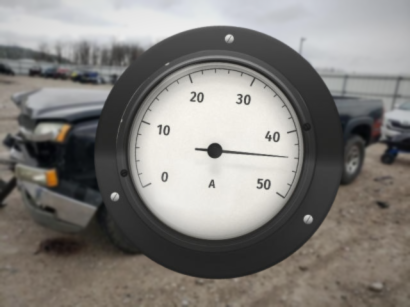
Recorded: 44A
